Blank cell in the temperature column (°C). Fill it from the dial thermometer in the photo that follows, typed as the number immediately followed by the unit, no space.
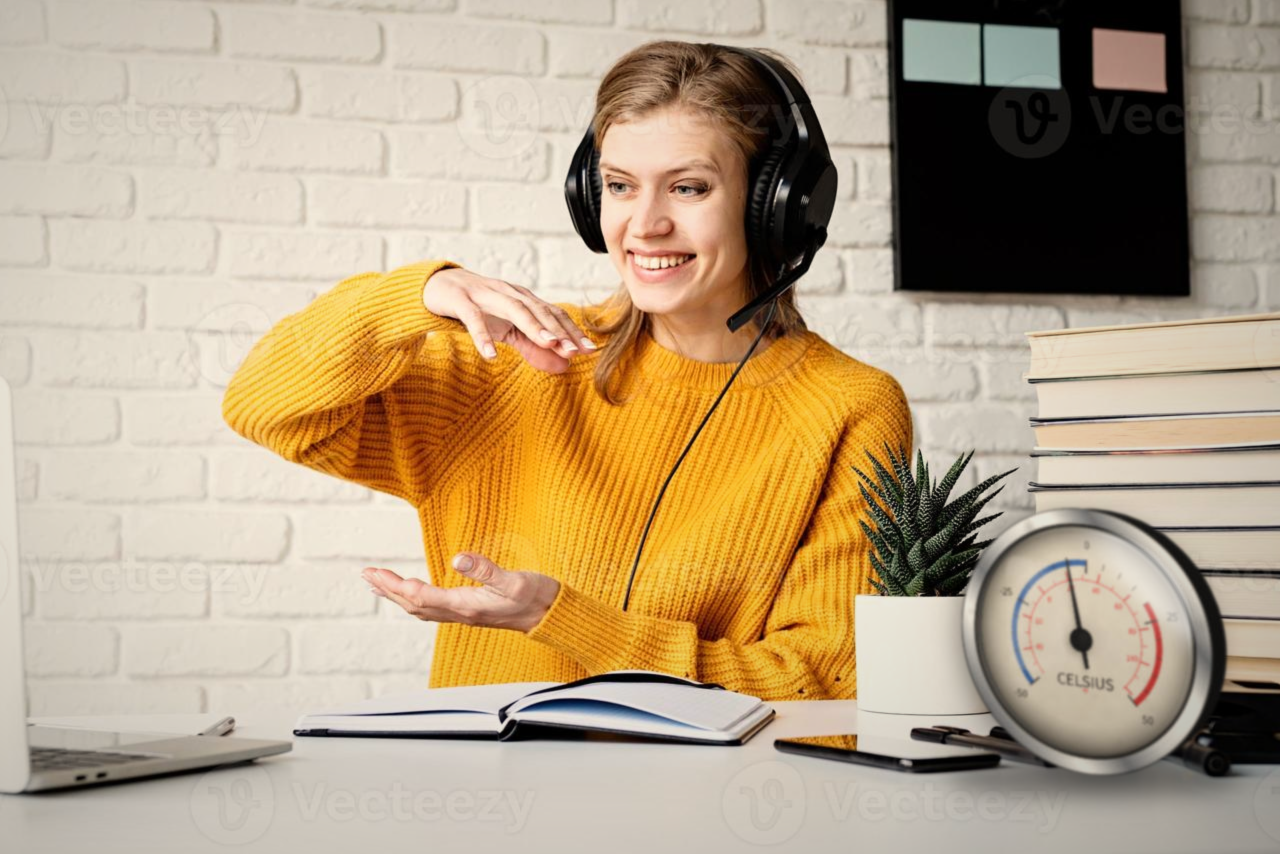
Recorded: -5°C
